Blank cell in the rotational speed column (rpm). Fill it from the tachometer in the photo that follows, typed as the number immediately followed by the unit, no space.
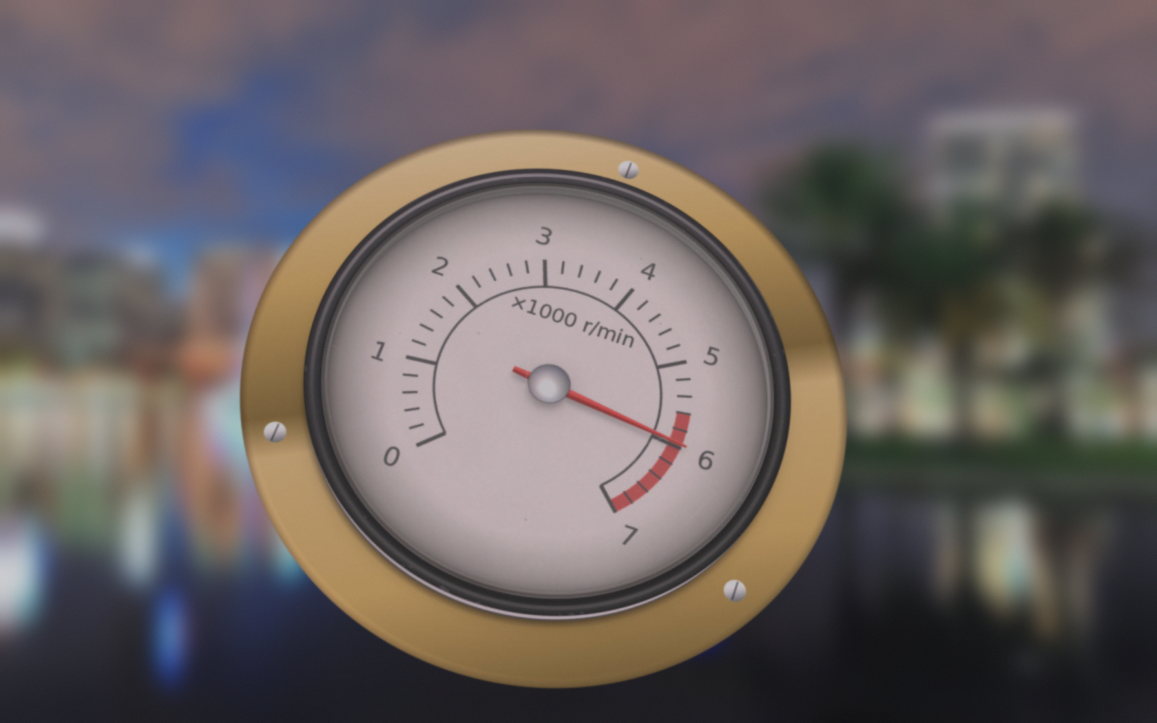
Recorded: 6000rpm
